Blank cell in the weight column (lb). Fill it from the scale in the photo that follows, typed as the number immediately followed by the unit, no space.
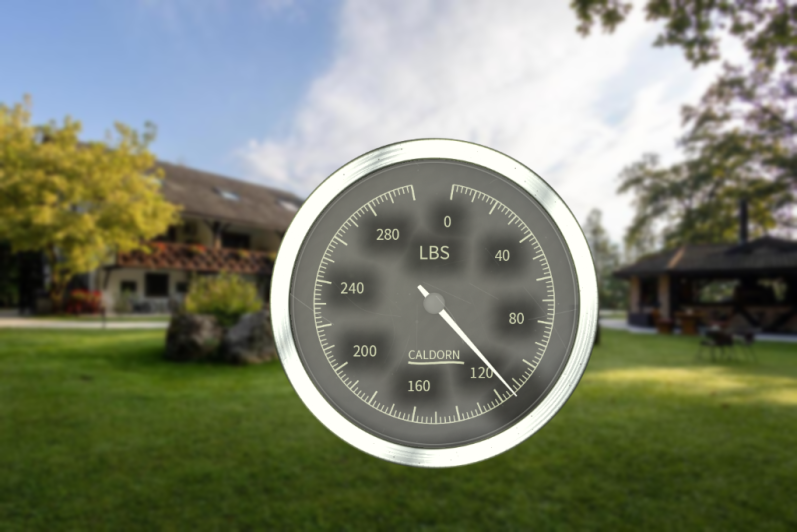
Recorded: 114lb
